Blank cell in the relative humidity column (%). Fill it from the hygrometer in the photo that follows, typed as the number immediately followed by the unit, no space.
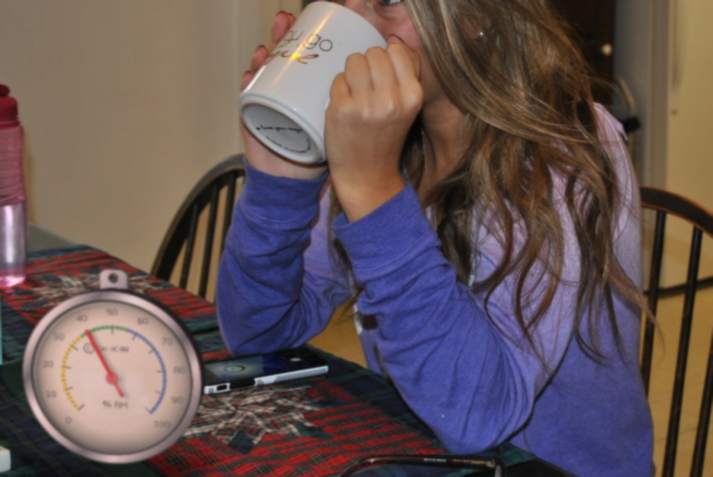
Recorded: 40%
